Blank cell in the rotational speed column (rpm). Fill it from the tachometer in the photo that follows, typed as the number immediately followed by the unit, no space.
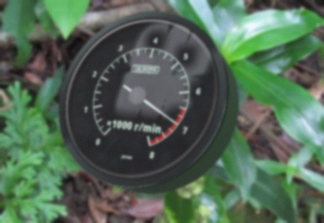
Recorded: 7000rpm
